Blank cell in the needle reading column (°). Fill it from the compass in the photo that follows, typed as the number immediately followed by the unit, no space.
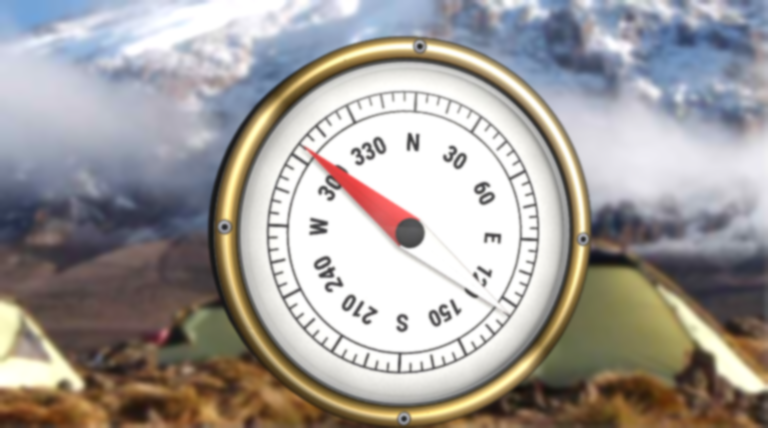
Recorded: 305°
